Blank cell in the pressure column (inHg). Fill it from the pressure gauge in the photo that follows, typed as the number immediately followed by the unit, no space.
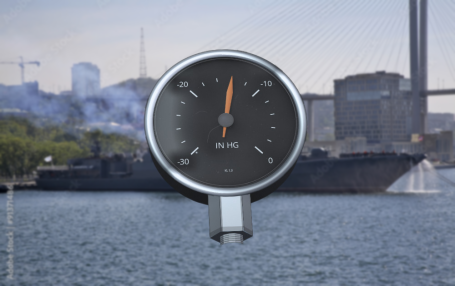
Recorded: -14inHg
